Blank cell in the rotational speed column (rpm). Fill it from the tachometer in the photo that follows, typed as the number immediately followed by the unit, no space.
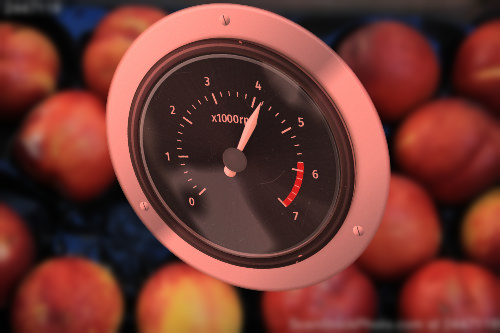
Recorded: 4200rpm
